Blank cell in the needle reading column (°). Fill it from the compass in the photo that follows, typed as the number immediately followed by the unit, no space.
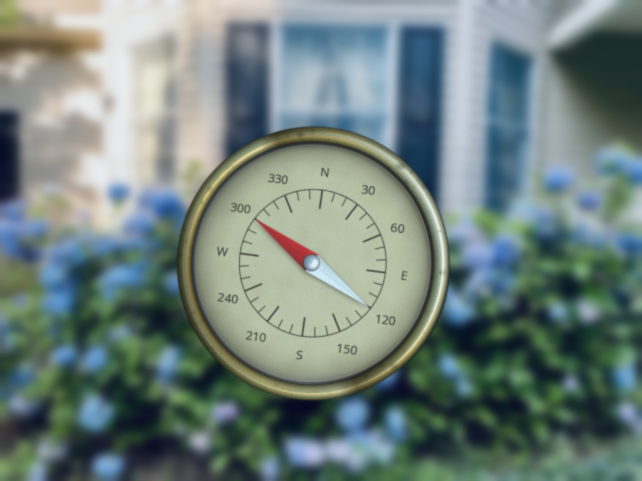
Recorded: 300°
